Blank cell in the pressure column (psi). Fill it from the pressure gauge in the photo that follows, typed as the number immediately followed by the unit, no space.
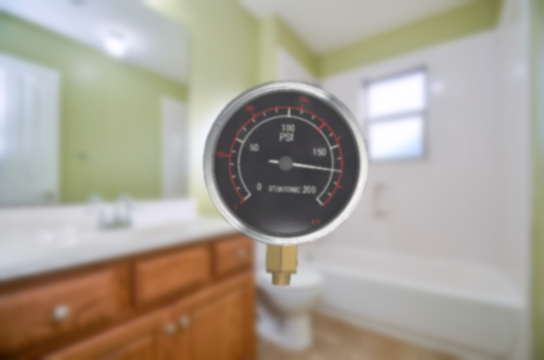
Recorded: 170psi
